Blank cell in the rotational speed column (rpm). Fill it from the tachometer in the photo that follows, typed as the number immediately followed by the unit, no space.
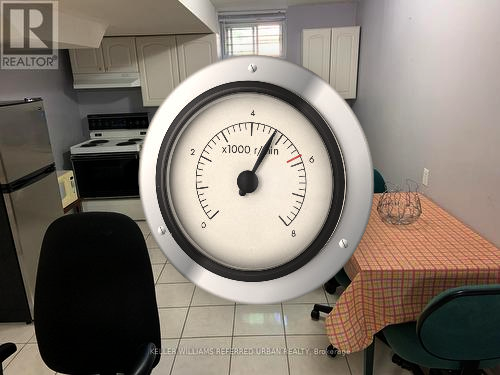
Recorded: 4800rpm
